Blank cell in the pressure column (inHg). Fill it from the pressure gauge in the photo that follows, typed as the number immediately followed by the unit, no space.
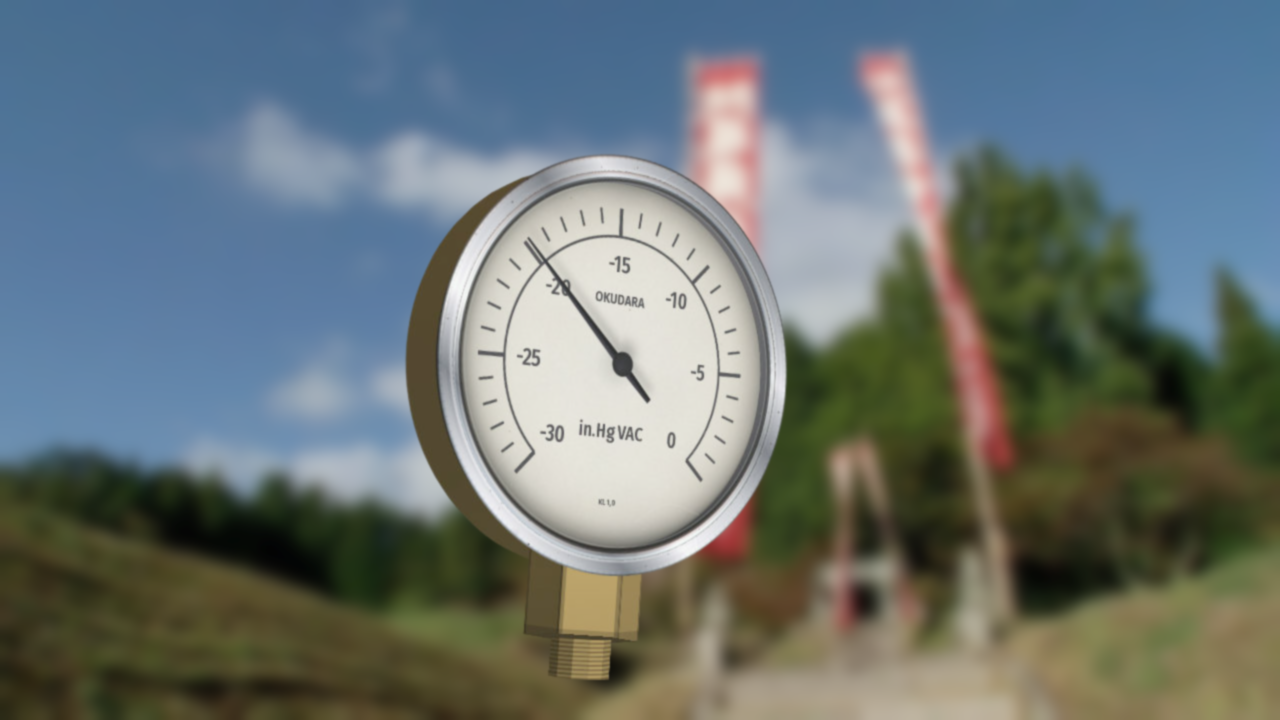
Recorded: -20inHg
